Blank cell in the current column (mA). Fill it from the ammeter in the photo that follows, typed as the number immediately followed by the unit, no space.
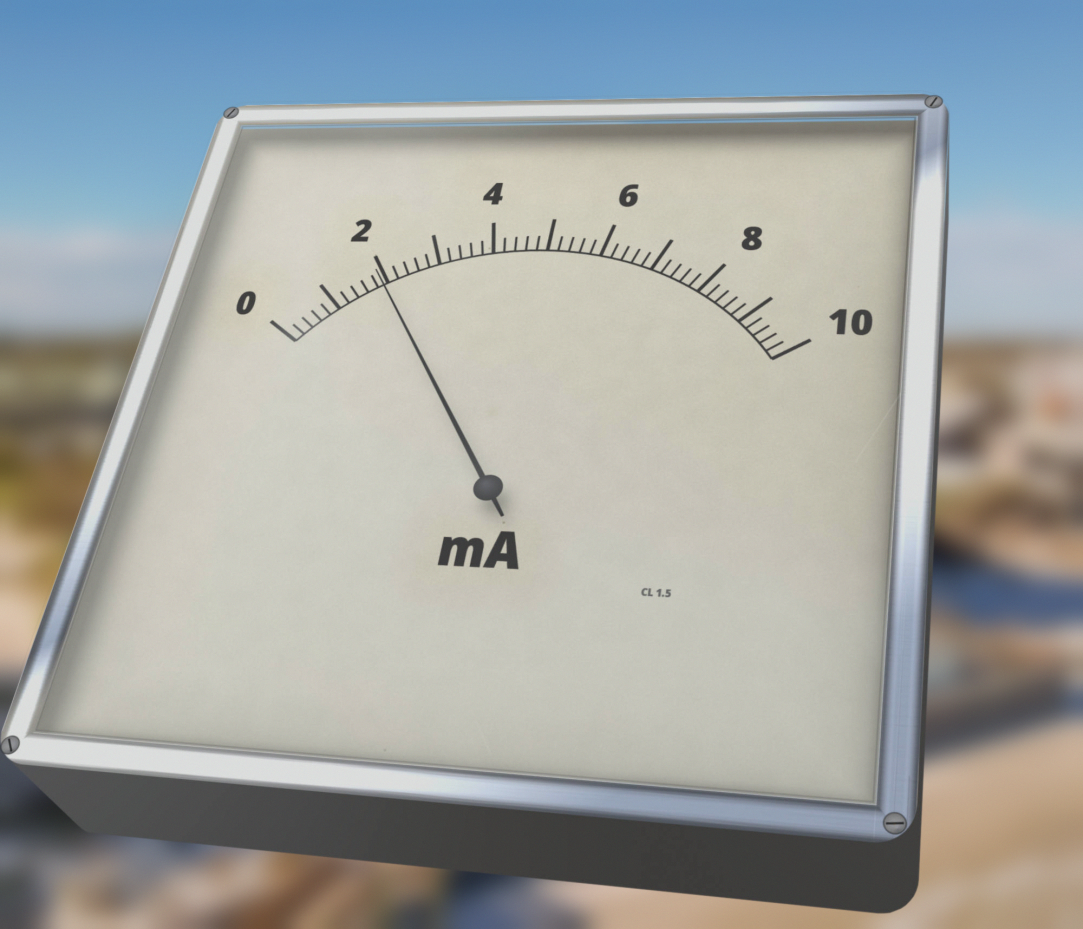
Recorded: 1.9mA
